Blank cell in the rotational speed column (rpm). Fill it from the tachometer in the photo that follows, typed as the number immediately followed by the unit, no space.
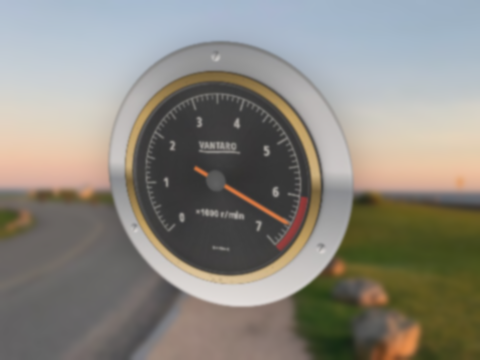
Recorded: 6500rpm
